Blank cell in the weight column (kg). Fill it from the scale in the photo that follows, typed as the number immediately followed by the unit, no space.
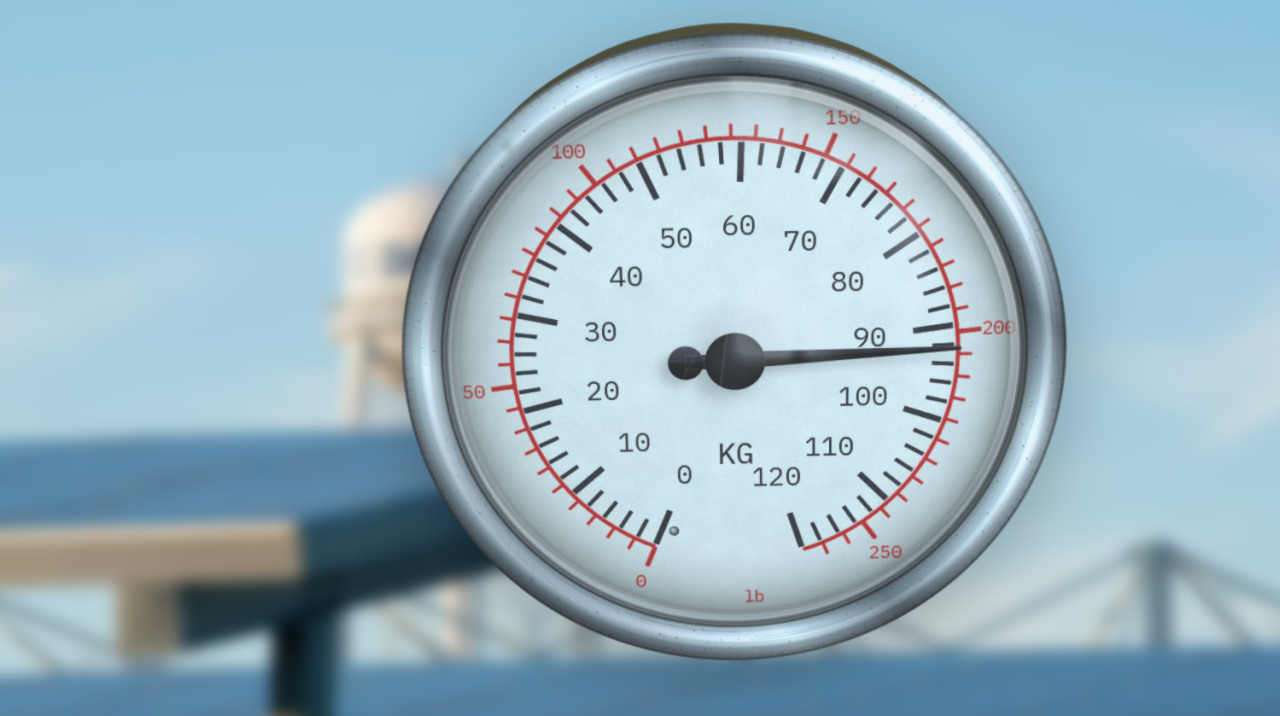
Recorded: 92kg
